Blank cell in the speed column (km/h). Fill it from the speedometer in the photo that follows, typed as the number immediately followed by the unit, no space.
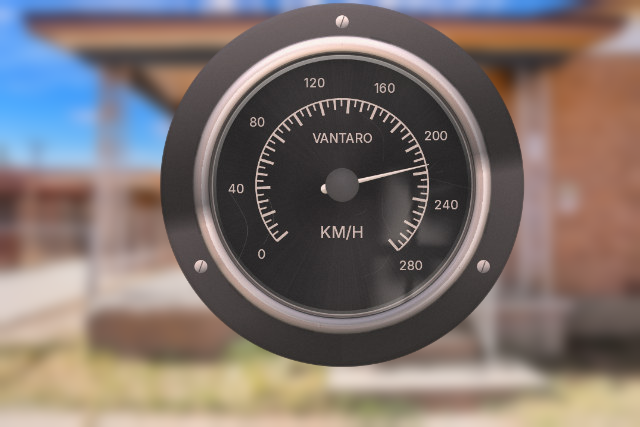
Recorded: 215km/h
